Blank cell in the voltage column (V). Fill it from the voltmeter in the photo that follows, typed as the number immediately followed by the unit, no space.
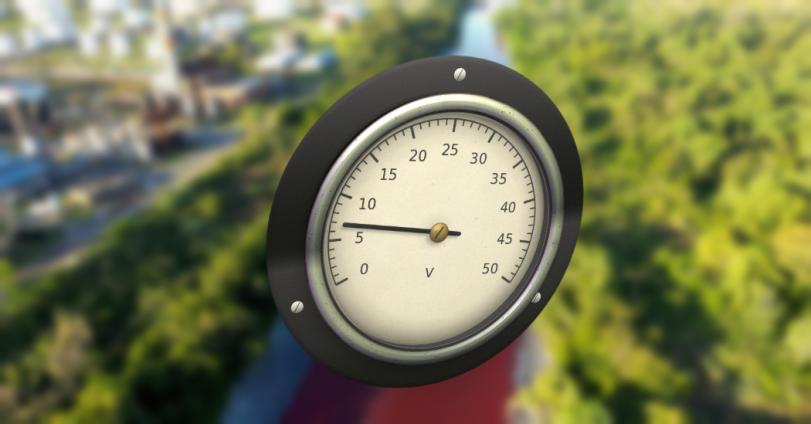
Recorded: 7V
